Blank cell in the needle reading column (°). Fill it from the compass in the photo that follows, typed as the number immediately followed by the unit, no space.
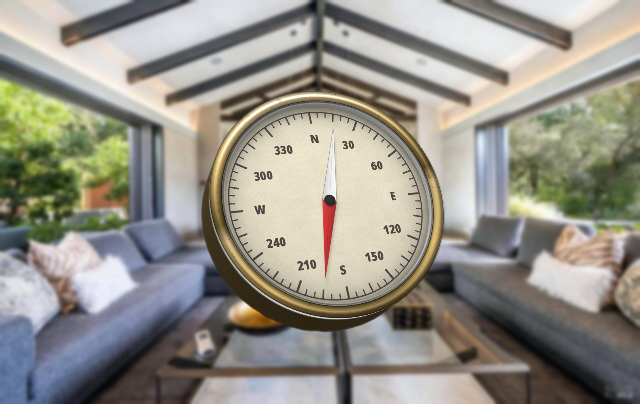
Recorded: 195°
